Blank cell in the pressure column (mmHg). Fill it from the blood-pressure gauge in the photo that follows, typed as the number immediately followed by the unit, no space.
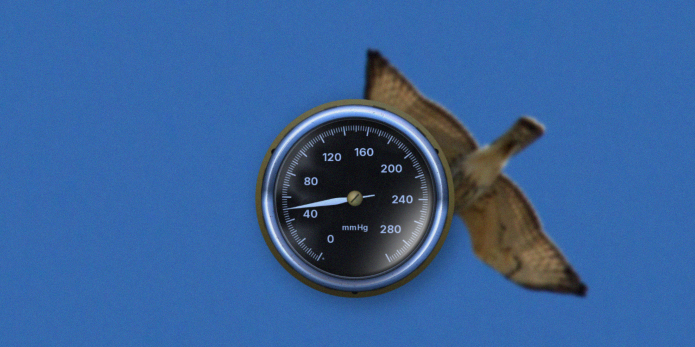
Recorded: 50mmHg
